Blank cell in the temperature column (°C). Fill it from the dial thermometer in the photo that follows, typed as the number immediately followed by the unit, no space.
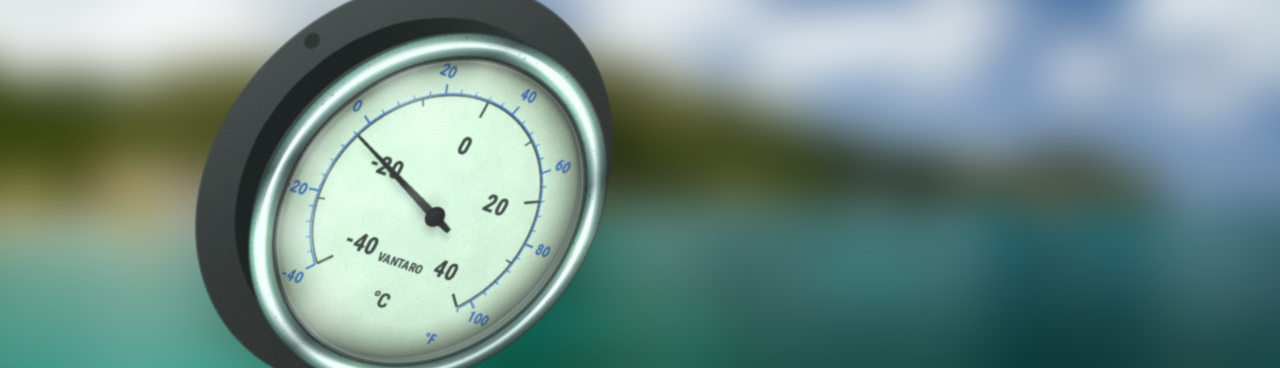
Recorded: -20°C
